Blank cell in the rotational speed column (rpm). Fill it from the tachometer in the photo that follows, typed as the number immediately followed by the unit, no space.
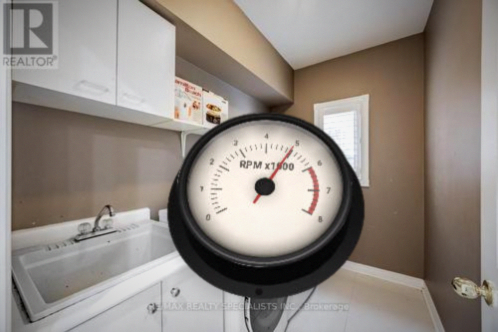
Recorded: 5000rpm
